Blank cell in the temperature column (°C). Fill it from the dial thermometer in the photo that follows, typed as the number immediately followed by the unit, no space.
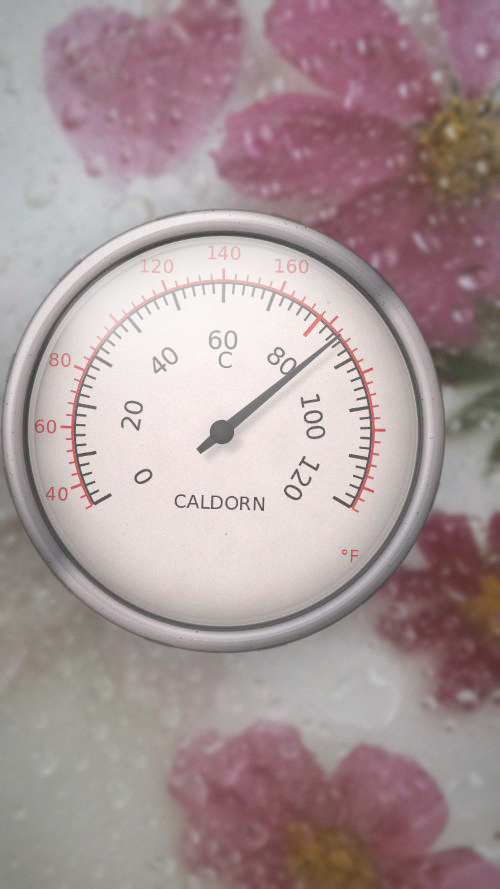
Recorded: 85°C
